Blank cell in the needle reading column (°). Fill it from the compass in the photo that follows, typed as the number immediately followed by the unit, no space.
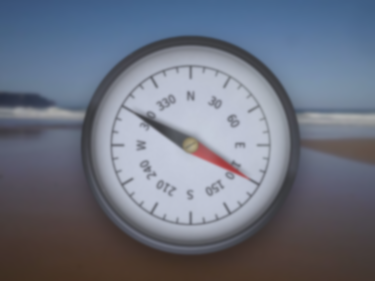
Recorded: 120°
